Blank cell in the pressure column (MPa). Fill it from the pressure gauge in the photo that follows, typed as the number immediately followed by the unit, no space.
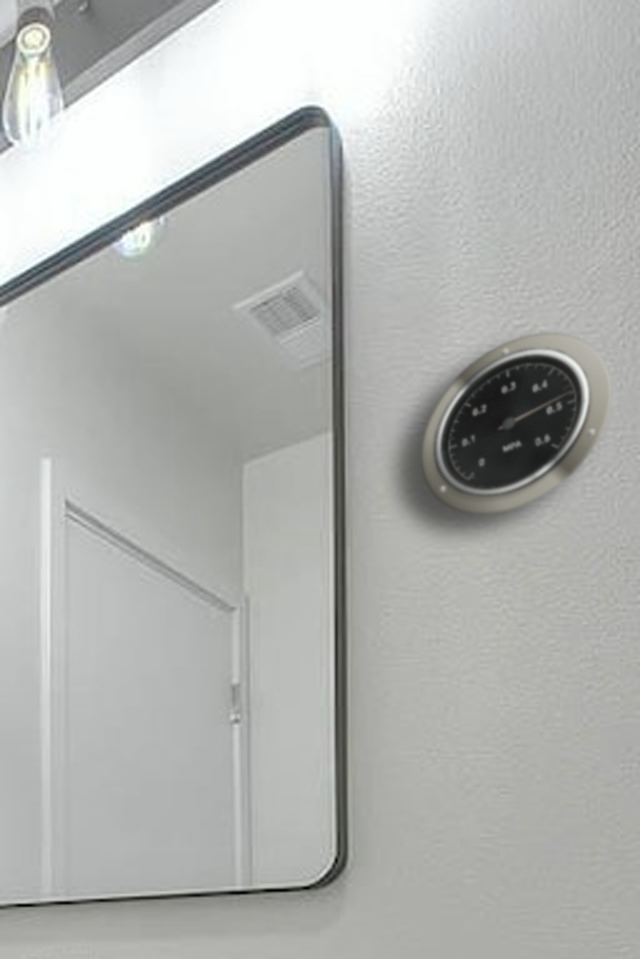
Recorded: 0.48MPa
